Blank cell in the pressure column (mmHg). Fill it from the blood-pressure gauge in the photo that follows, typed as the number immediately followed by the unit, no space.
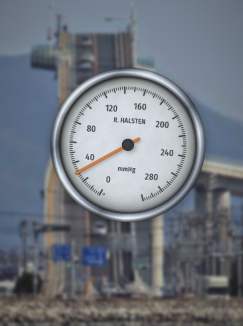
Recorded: 30mmHg
